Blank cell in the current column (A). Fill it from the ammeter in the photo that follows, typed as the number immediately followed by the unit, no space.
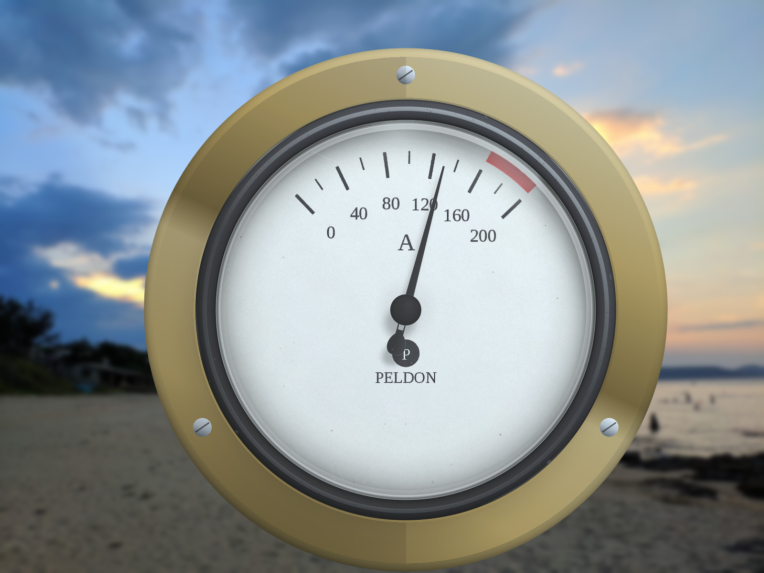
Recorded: 130A
